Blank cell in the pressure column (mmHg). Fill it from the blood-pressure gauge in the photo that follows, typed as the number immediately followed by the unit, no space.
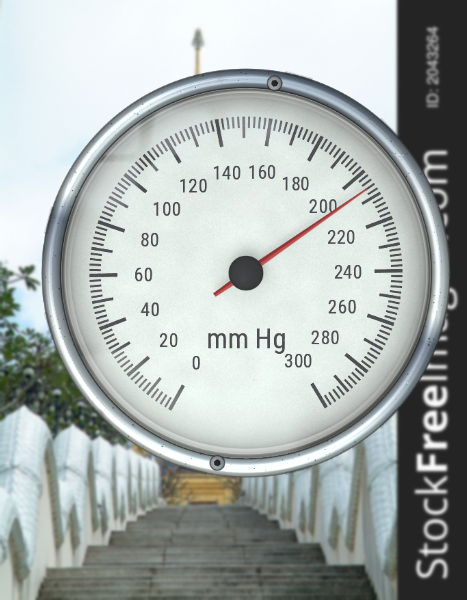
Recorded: 206mmHg
